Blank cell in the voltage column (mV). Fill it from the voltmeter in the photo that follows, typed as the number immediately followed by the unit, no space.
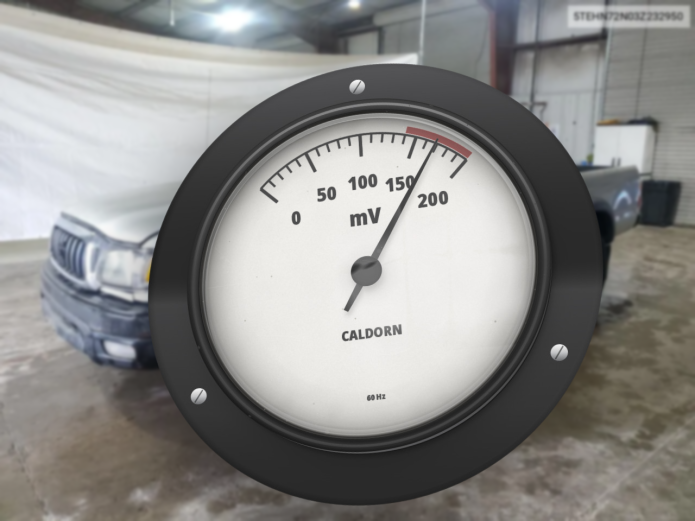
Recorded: 170mV
